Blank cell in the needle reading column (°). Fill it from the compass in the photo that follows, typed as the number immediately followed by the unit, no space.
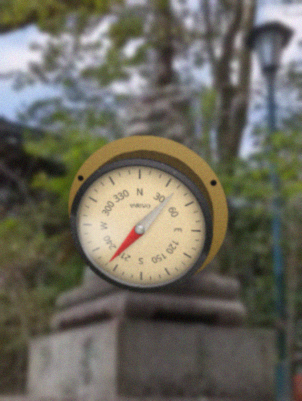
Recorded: 220°
